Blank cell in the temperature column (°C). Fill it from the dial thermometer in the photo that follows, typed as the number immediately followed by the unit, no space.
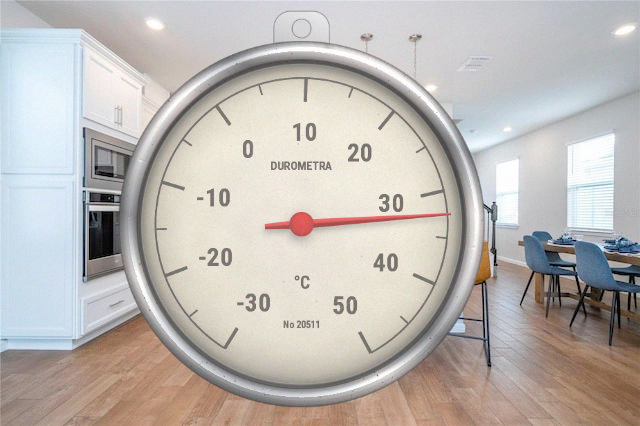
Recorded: 32.5°C
